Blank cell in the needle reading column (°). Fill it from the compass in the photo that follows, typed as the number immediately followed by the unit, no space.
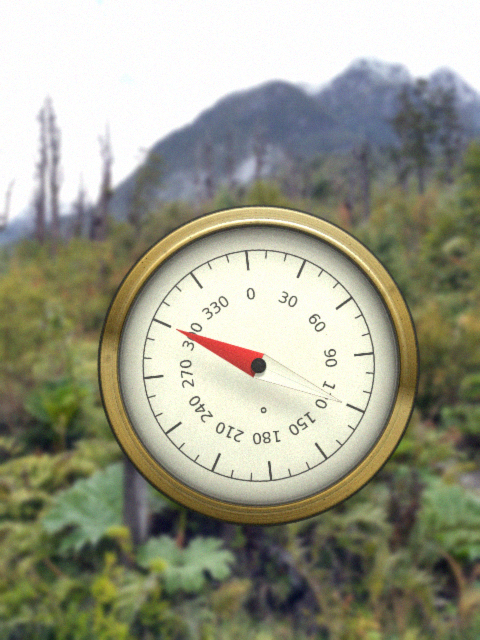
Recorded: 300°
